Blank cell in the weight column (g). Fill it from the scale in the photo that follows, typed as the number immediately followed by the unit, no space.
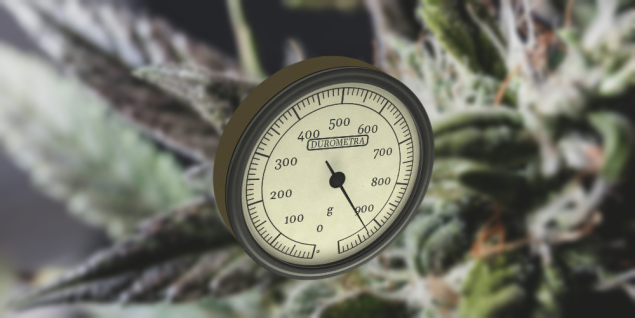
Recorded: 930g
